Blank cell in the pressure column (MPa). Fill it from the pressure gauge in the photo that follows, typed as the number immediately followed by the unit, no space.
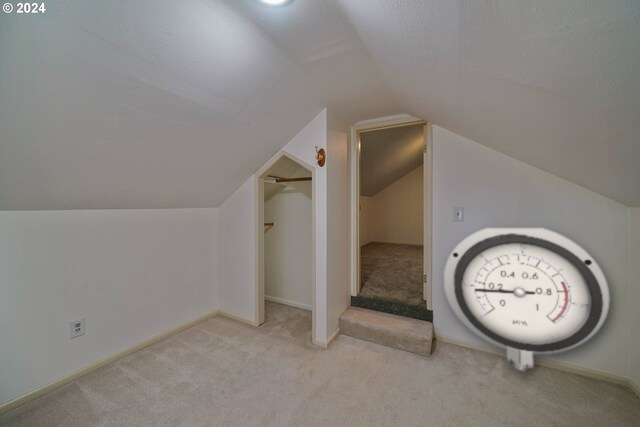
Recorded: 0.15MPa
